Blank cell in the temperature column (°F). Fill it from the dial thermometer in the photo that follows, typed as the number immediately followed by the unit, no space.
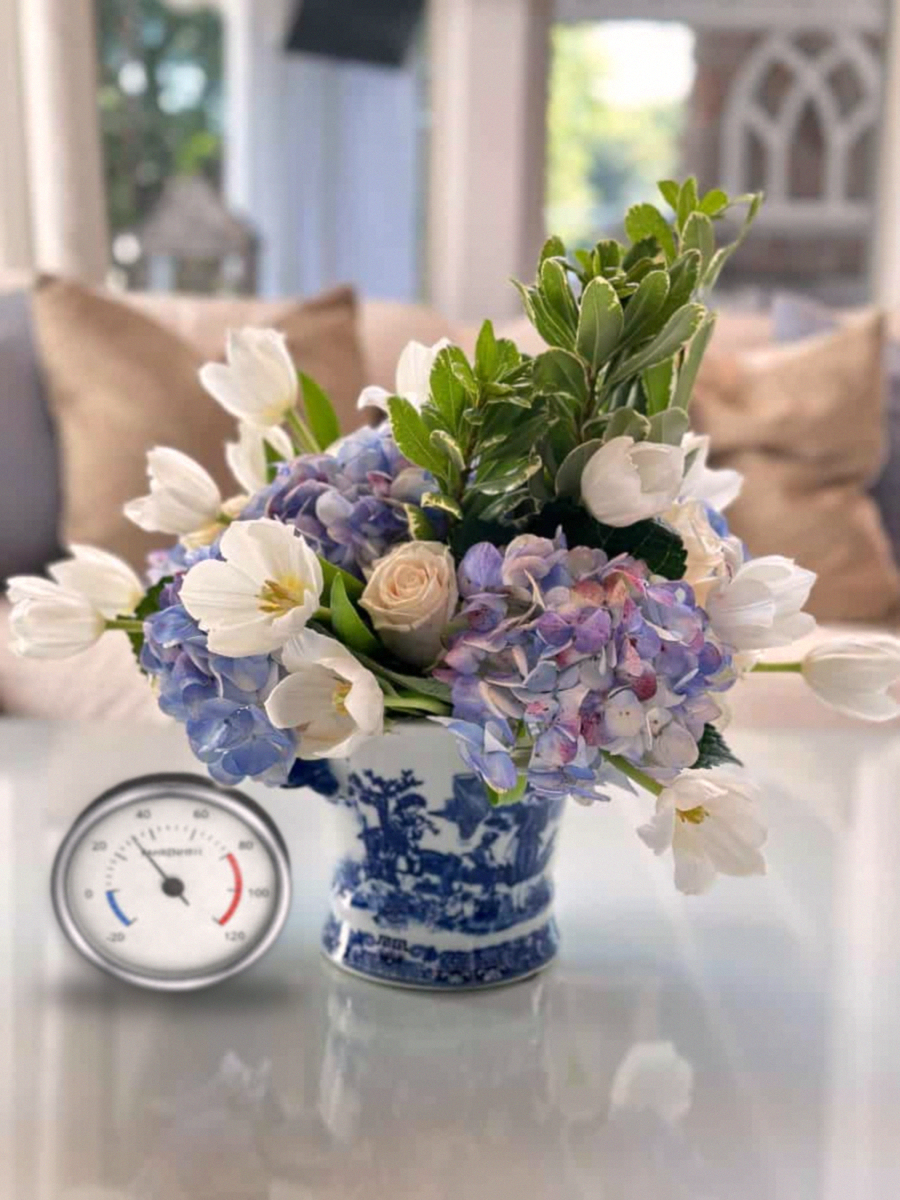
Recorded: 32°F
